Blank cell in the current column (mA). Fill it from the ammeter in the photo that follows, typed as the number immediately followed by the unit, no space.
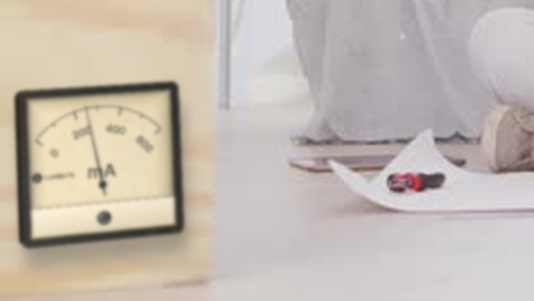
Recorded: 250mA
